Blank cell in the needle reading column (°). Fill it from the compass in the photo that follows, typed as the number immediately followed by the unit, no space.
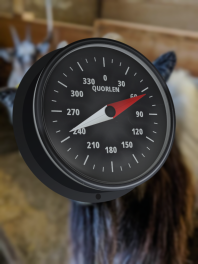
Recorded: 65°
